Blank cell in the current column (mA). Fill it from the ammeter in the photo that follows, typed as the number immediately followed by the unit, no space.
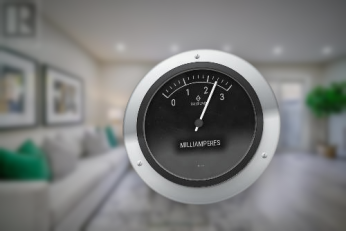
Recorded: 2.4mA
